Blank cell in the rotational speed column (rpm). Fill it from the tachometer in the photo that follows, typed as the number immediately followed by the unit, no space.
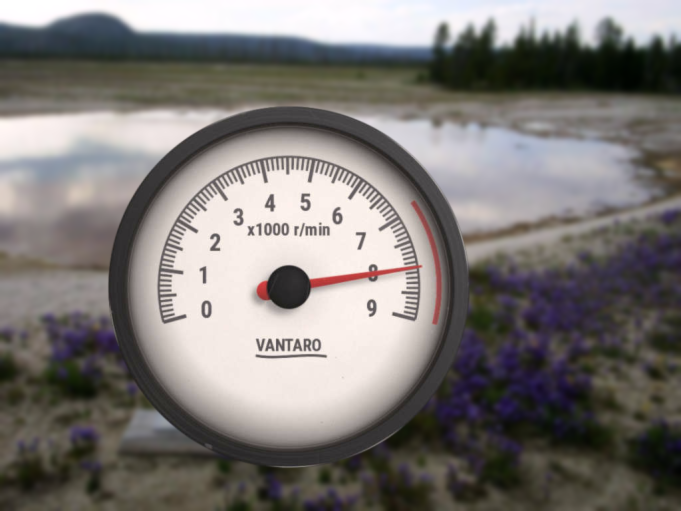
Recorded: 8000rpm
